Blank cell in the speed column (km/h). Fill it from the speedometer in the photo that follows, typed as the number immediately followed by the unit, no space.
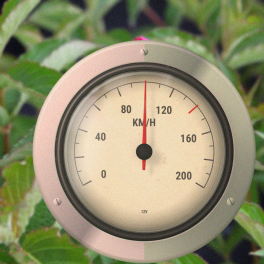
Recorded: 100km/h
